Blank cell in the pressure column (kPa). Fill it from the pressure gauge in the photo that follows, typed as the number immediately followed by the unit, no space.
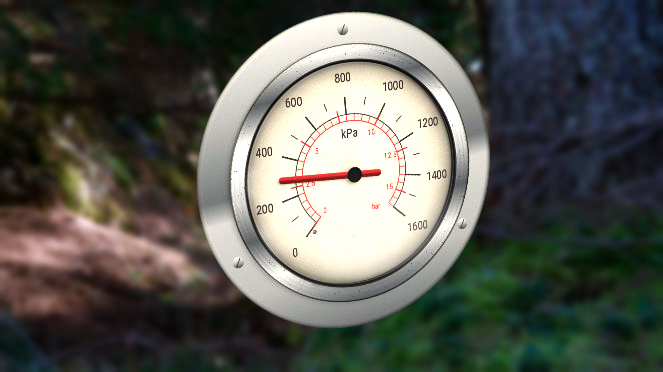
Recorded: 300kPa
